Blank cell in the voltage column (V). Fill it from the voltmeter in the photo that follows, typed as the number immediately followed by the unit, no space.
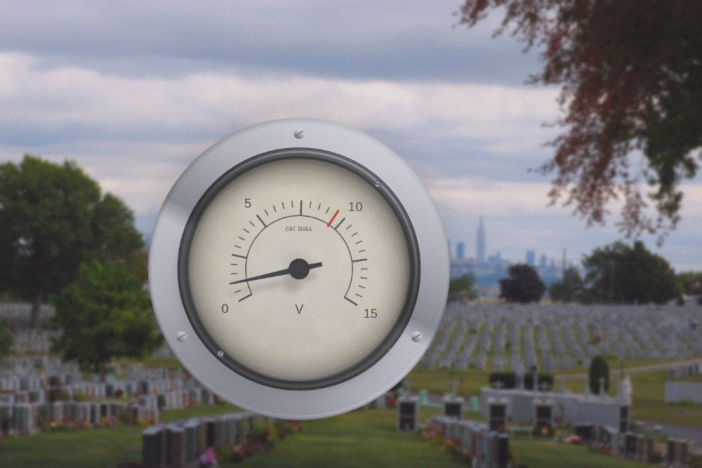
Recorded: 1V
